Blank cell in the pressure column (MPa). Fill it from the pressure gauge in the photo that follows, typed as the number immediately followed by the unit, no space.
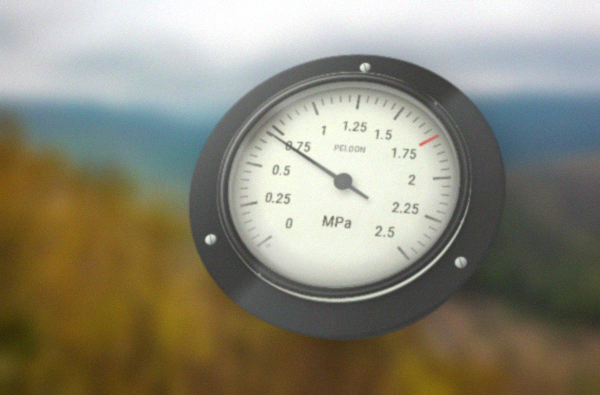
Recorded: 0.7MPa
